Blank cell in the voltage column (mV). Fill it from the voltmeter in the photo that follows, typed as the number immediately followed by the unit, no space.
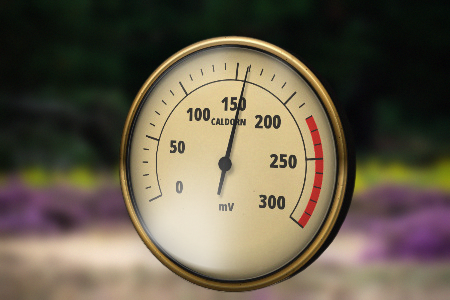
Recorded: 160mV
